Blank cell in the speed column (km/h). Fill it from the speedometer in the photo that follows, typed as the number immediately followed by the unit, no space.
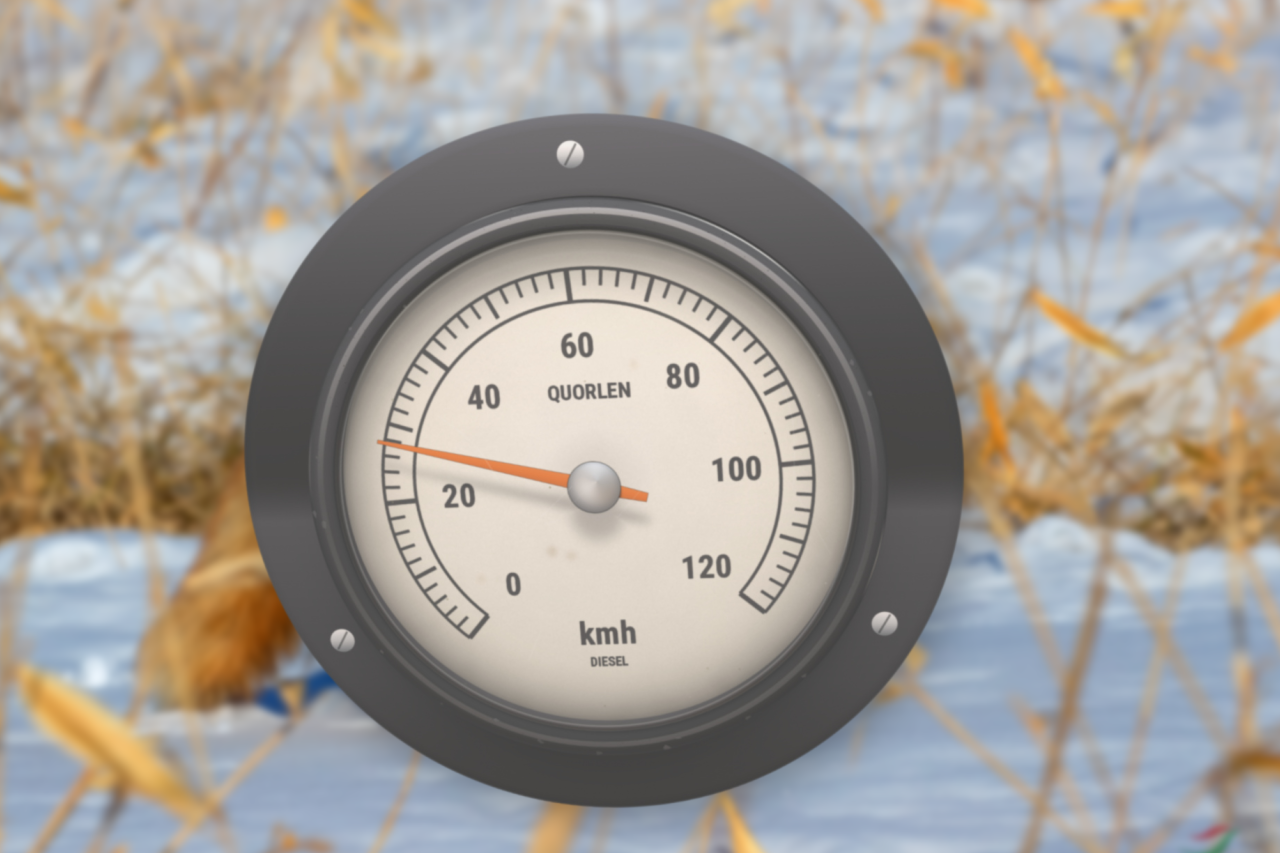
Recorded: 28km/h
